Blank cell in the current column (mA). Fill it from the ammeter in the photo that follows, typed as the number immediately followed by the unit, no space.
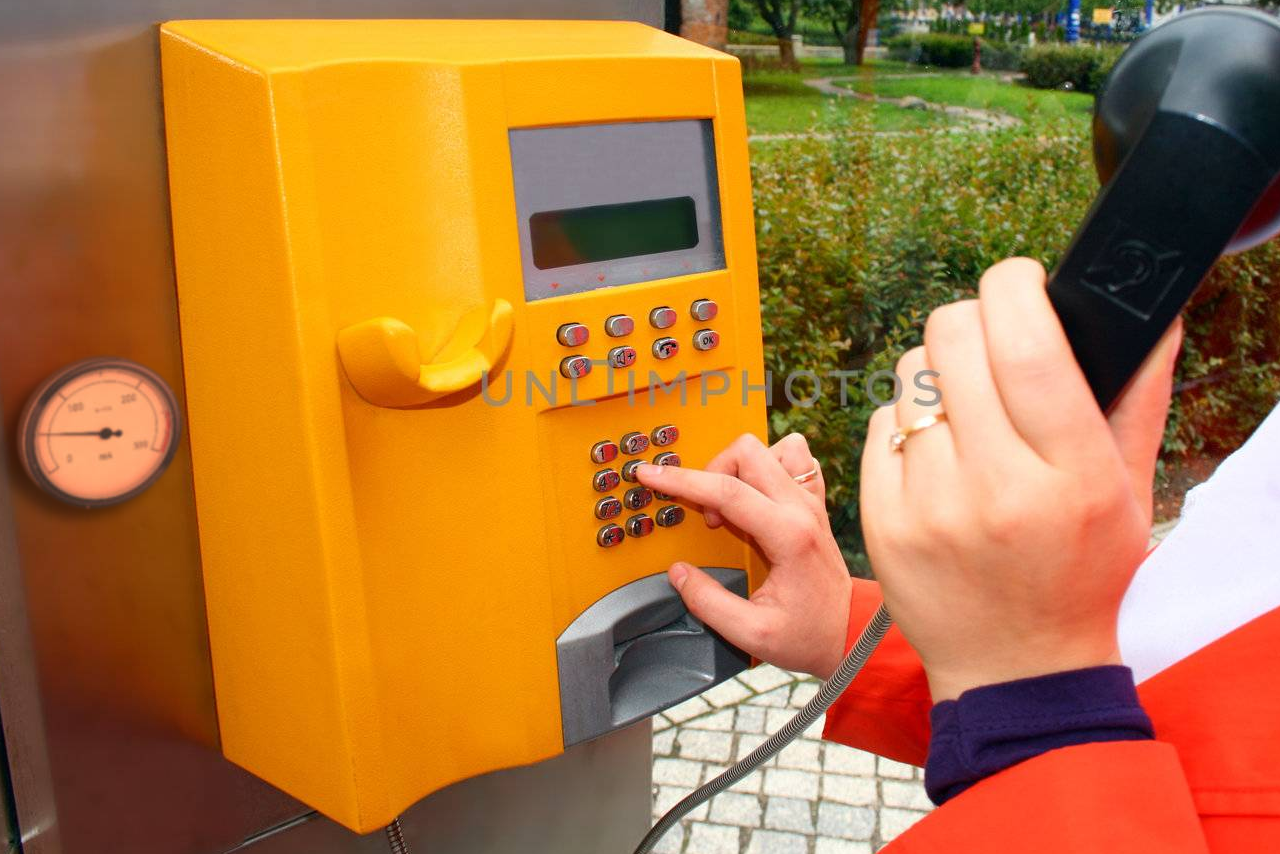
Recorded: 50mA
